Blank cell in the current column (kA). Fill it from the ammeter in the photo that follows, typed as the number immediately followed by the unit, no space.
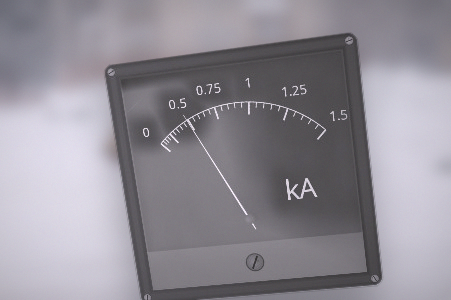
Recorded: 0.5kA
